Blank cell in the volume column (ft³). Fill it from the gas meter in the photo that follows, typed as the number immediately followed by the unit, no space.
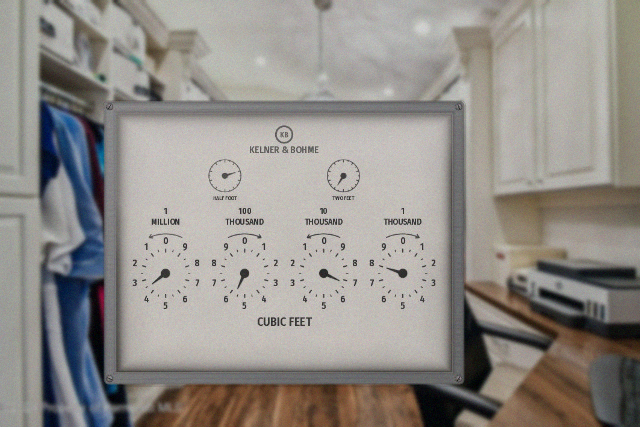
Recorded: 356800ft³
